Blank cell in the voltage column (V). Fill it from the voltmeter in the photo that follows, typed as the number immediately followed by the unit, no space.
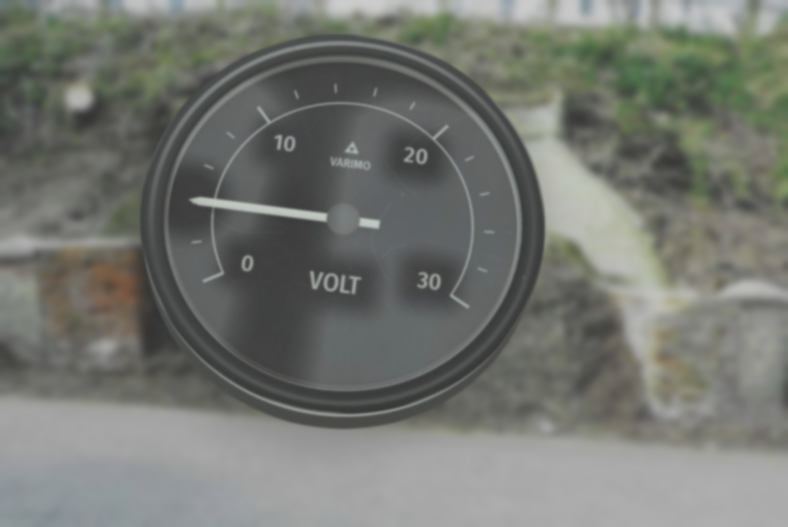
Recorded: 4V
